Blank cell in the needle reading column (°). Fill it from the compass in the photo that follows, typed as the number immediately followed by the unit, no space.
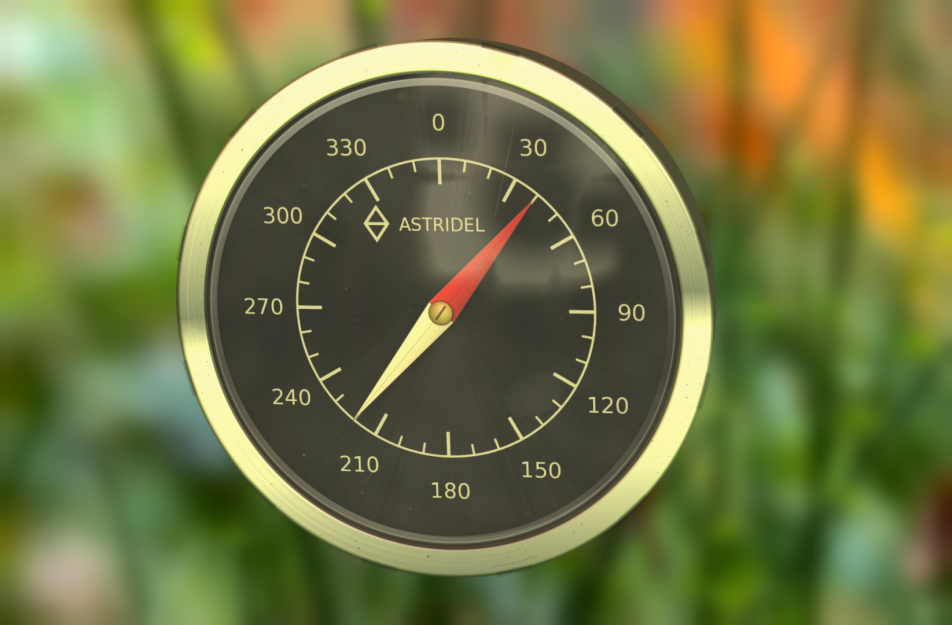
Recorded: 40°
